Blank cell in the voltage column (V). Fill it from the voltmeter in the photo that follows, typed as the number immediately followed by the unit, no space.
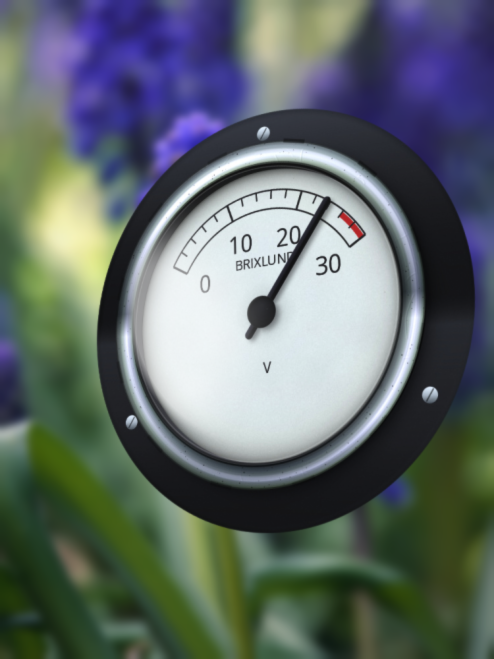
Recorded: 24V
